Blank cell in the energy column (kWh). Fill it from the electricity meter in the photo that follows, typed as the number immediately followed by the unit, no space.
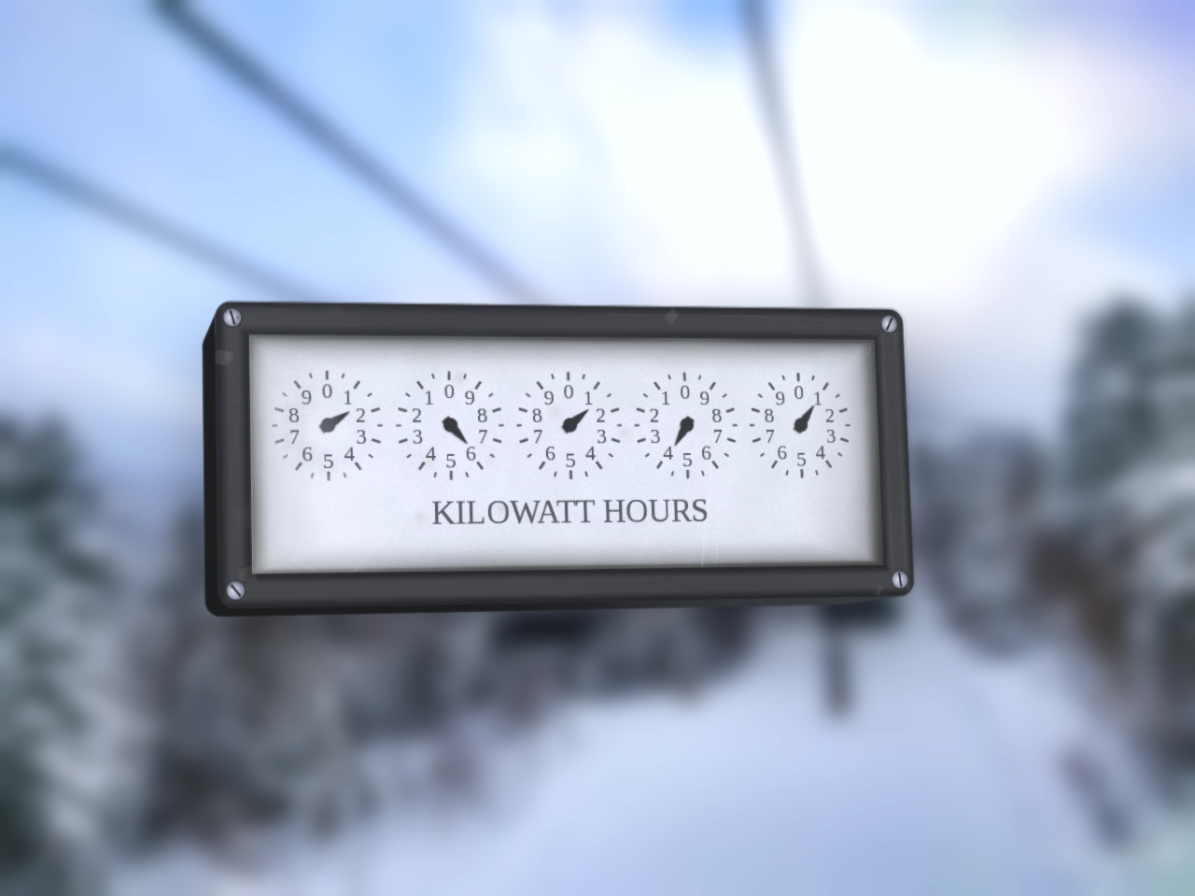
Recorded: 16141kWh
